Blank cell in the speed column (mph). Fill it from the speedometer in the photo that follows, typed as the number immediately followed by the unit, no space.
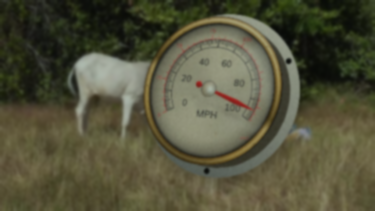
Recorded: 95mph
